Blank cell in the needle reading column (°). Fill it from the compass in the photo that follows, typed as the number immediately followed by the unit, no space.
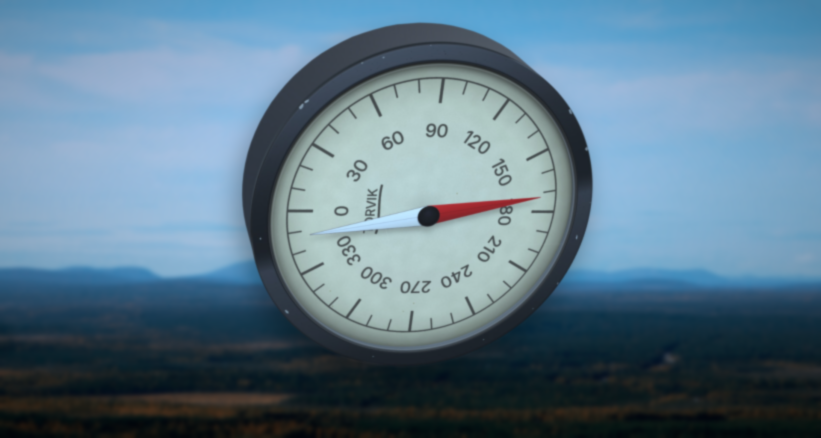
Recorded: 170°
